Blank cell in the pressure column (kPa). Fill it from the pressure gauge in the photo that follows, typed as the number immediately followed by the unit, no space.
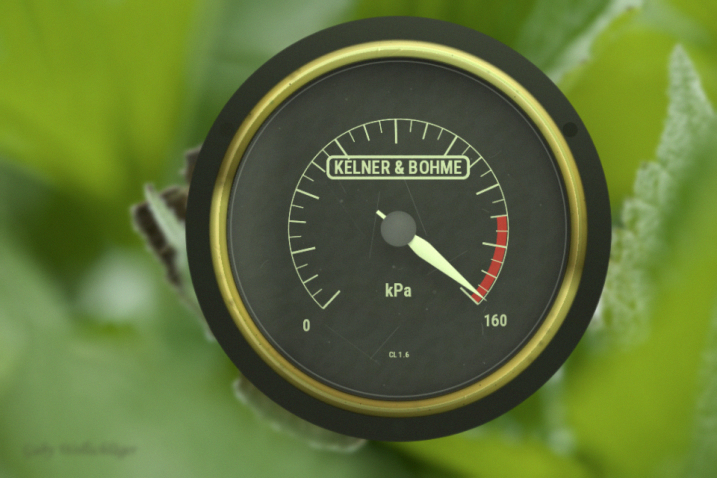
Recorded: 157.5kPa
